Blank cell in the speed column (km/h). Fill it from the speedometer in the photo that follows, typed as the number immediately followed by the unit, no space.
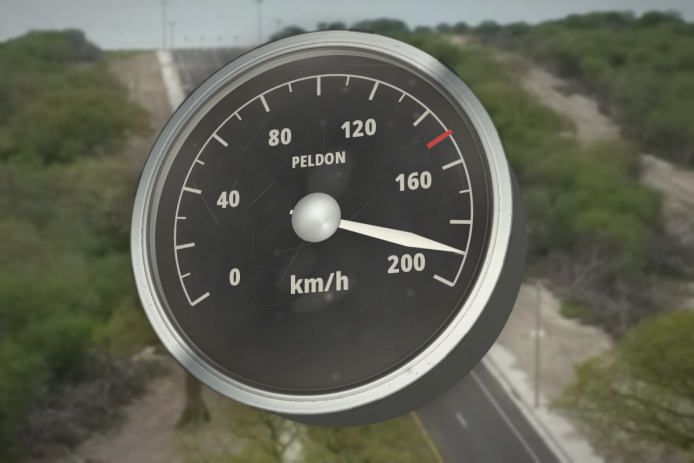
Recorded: 190km/h
